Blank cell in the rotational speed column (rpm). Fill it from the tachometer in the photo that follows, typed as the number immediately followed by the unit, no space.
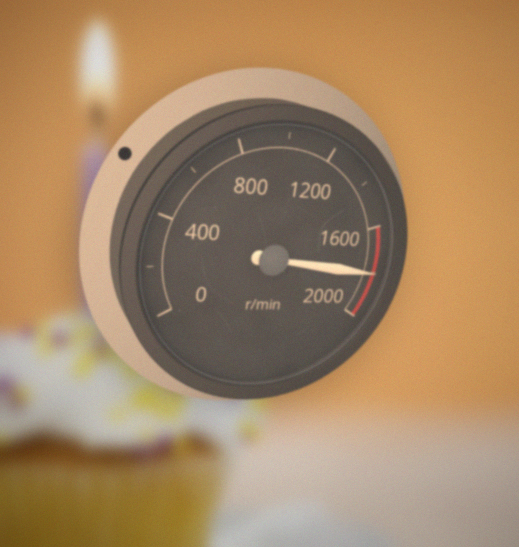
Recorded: 1800rpm
